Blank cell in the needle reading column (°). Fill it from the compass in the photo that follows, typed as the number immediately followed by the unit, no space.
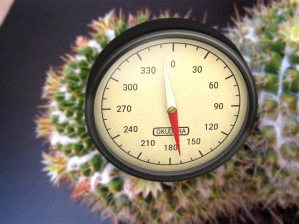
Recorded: 170°
